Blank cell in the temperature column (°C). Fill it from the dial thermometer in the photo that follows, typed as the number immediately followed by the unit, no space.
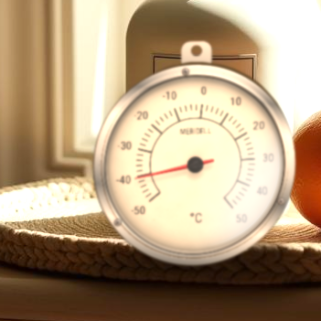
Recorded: -40°C
